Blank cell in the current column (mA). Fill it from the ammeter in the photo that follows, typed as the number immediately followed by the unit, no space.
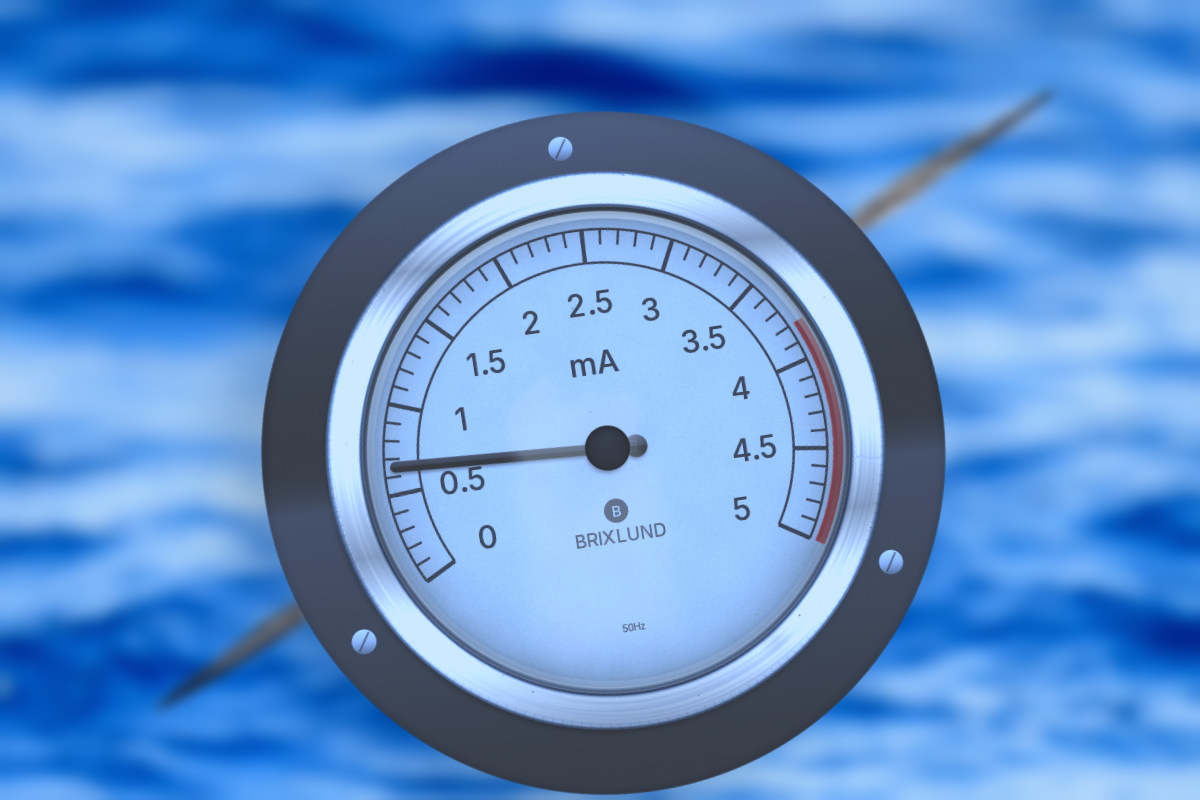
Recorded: 0.65mA
